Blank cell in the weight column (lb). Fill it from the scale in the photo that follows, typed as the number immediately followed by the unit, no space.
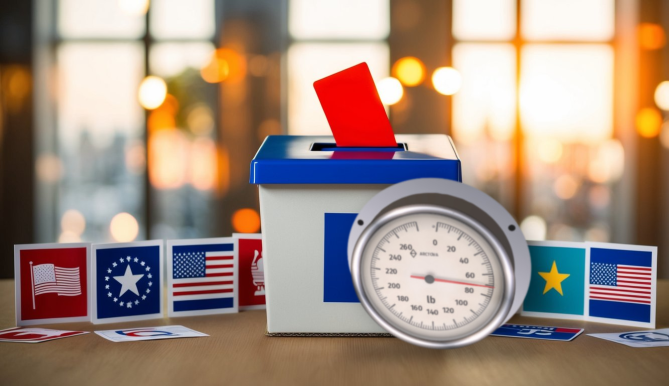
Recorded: 70lb
